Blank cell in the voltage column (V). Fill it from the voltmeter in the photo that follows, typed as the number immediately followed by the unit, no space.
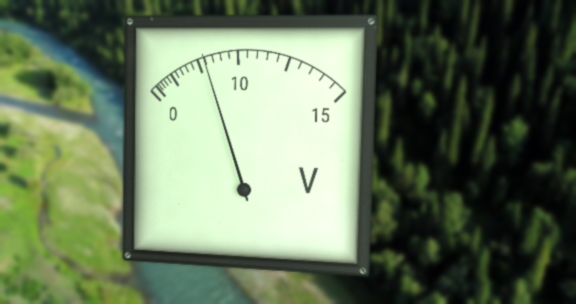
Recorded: 8V
